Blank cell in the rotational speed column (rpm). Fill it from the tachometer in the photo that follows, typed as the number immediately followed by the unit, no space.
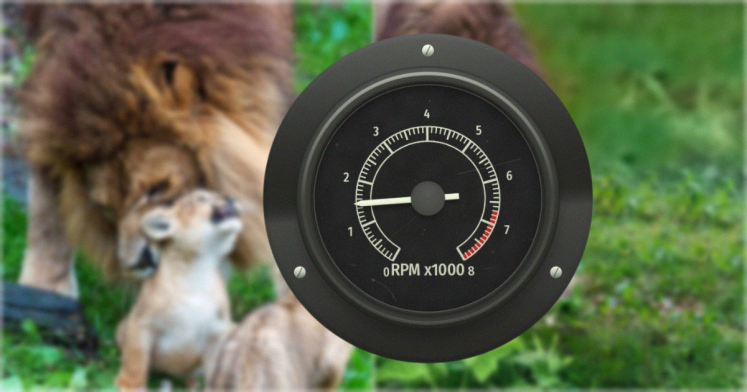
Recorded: 1500rpm
